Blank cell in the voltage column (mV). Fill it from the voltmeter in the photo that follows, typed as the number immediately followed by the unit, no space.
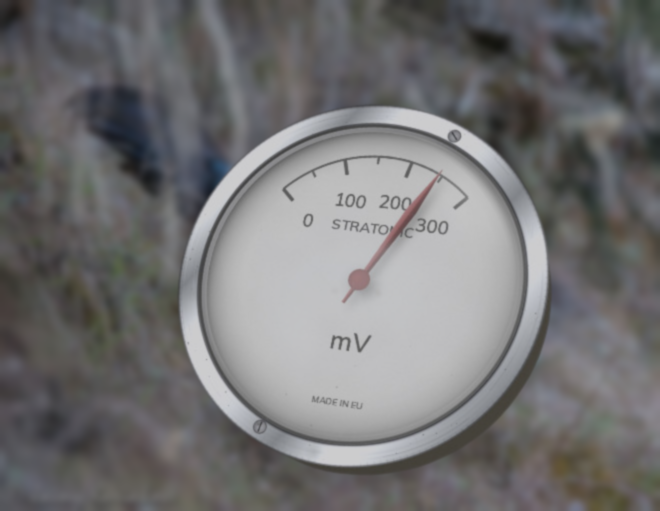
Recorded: 250mV
